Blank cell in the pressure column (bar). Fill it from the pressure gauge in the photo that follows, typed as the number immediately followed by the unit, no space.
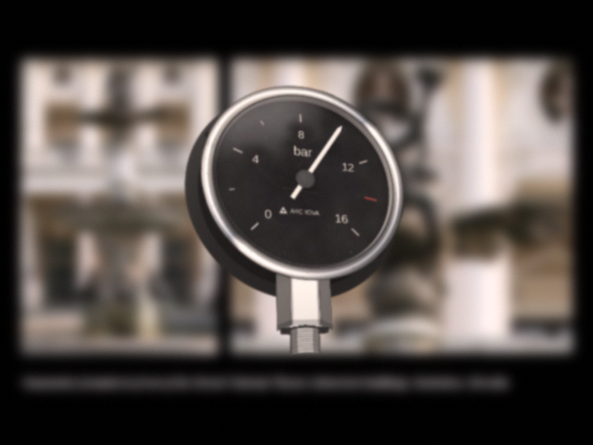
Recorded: 10bar
